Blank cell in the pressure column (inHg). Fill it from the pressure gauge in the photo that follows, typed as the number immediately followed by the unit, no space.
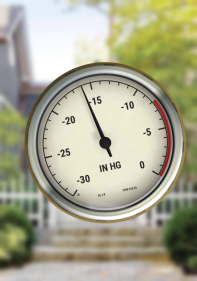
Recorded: -16inHg
